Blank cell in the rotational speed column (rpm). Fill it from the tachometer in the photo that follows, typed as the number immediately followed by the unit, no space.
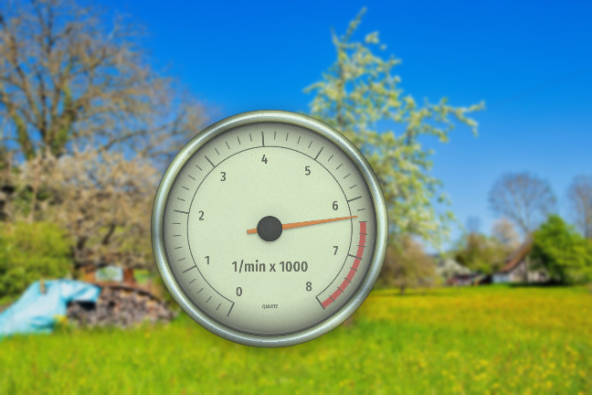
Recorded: 6300rpm
